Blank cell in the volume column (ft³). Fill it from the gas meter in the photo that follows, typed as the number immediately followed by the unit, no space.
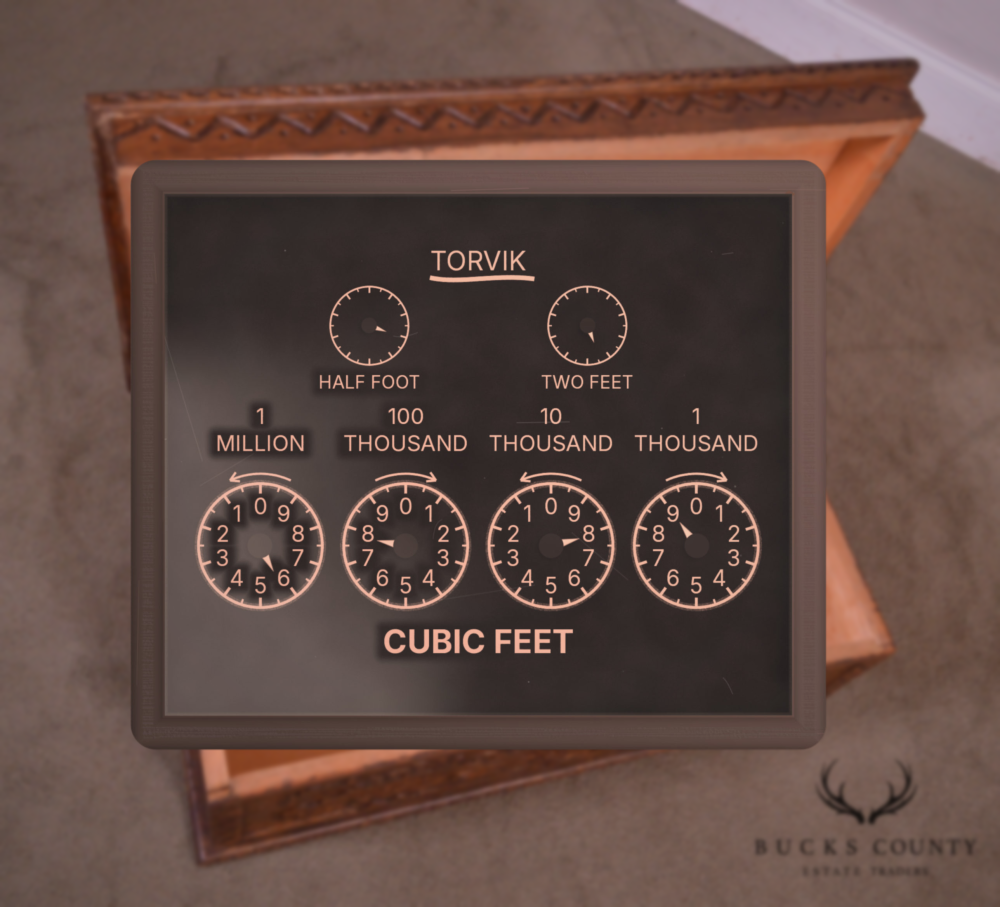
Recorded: 577900ft³
